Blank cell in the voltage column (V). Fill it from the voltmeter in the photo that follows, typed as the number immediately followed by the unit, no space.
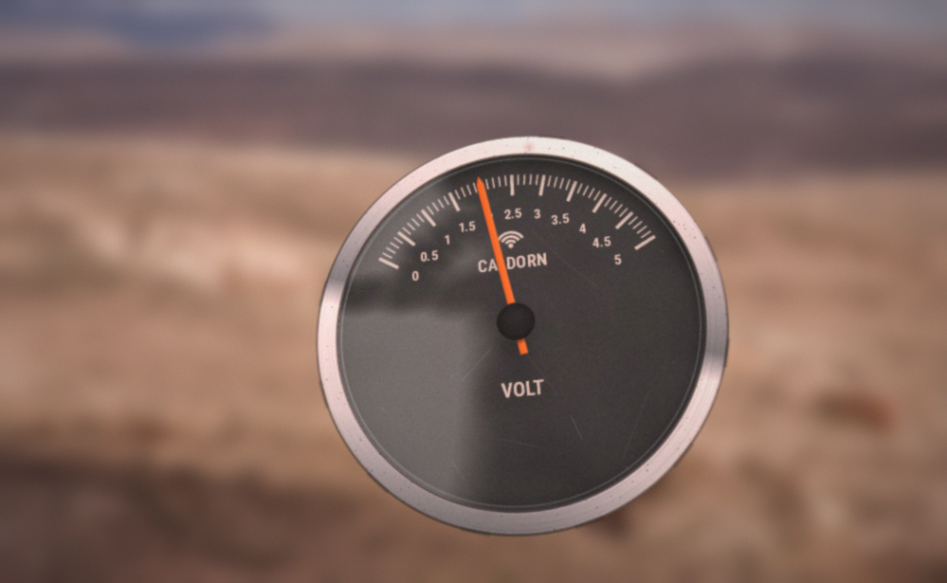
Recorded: 2V
